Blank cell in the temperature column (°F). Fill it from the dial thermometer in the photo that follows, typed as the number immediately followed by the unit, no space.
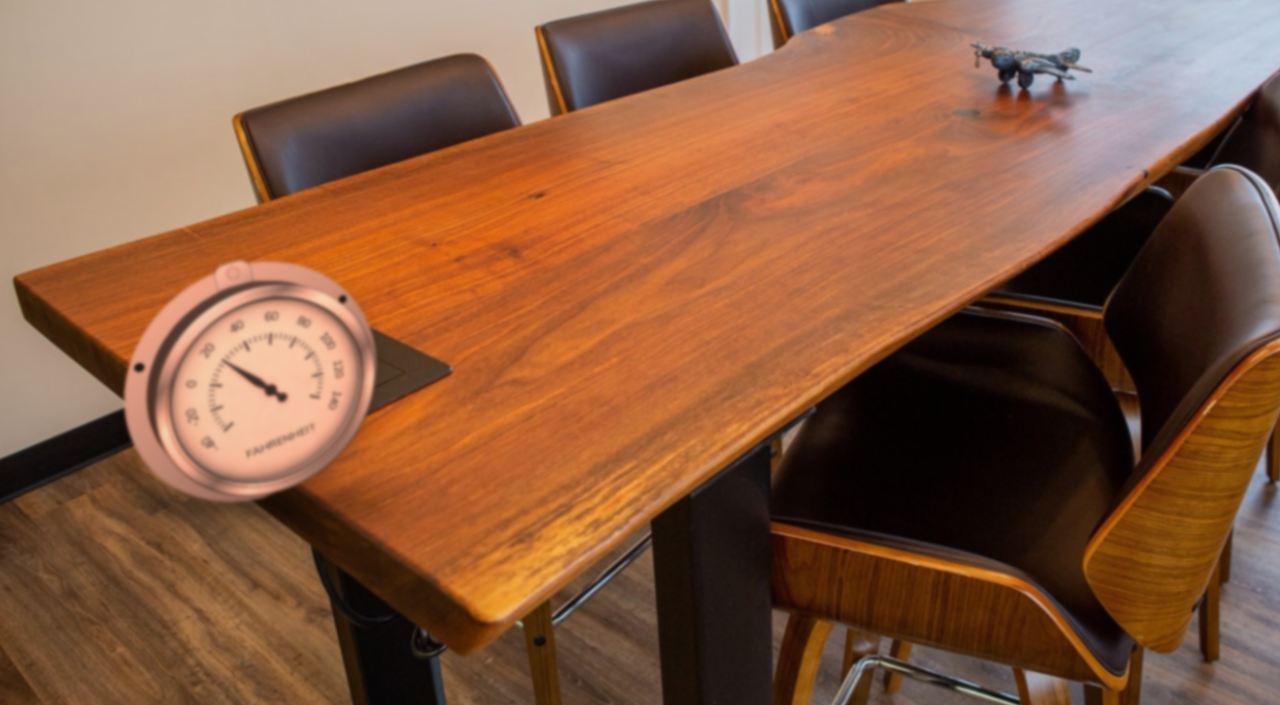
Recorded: 20°F
